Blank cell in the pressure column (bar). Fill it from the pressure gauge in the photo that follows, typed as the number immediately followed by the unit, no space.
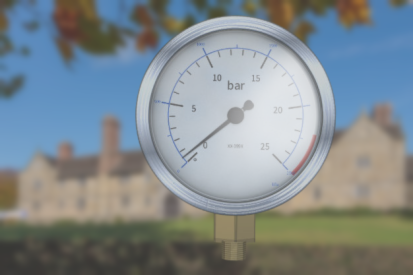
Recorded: 0.5bar
